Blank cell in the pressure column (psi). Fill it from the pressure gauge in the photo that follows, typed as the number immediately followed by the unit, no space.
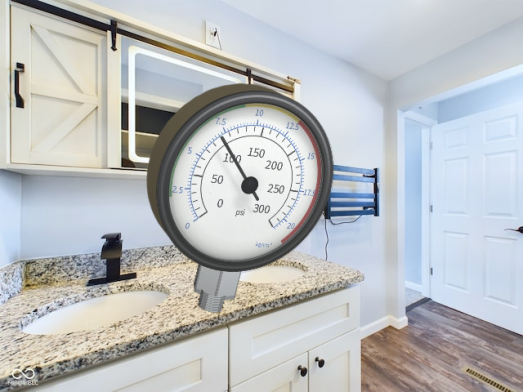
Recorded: 100psi
